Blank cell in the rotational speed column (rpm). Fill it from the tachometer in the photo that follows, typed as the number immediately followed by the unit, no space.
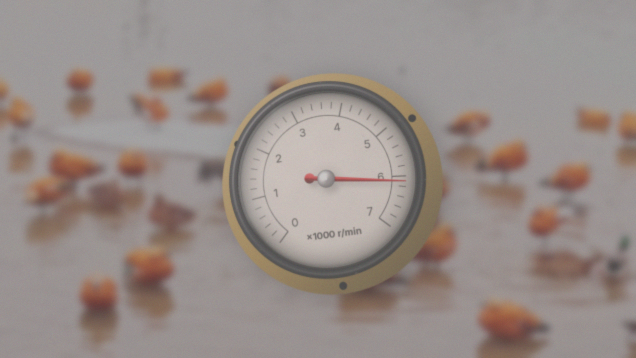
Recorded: 6100rpm
